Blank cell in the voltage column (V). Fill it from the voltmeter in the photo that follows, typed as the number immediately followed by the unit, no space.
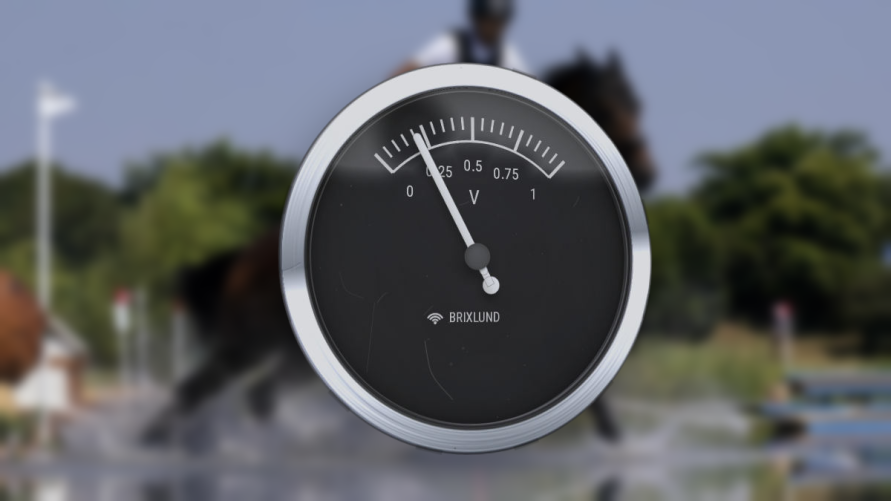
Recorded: 0.2V
